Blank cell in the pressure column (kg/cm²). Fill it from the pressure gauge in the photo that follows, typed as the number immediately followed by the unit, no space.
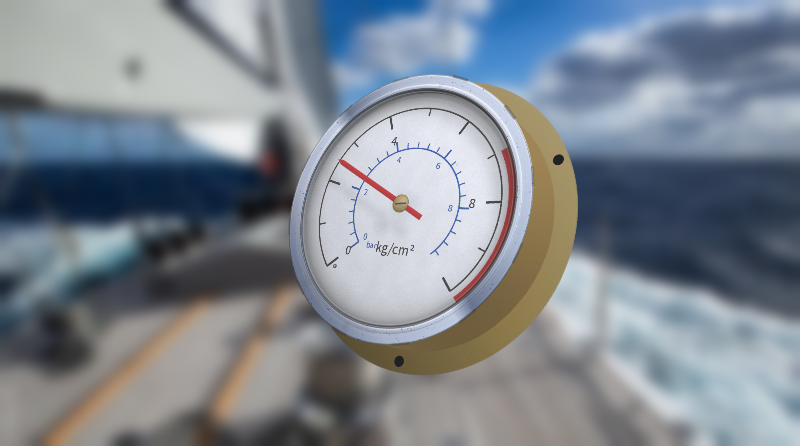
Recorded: 2.5kg/cm²
